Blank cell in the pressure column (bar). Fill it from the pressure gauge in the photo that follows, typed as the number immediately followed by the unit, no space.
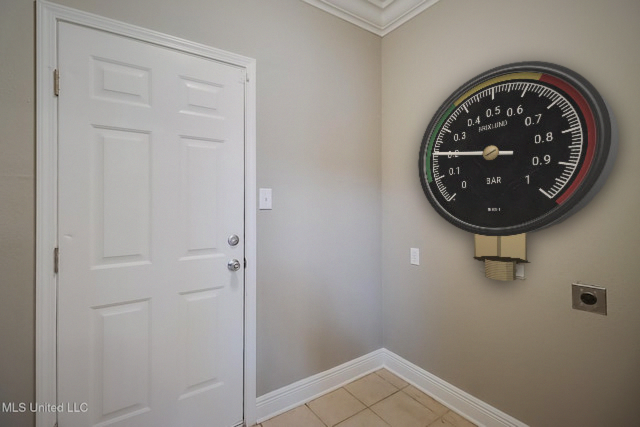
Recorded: 0.2bar
